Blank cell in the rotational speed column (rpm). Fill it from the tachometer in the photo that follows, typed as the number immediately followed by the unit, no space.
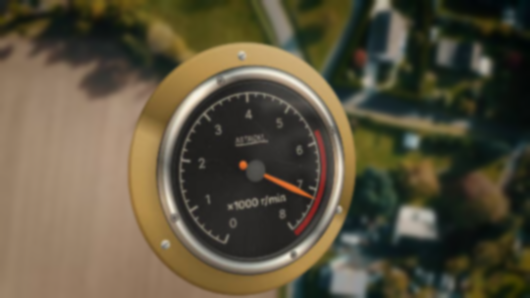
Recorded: 7200rpm
